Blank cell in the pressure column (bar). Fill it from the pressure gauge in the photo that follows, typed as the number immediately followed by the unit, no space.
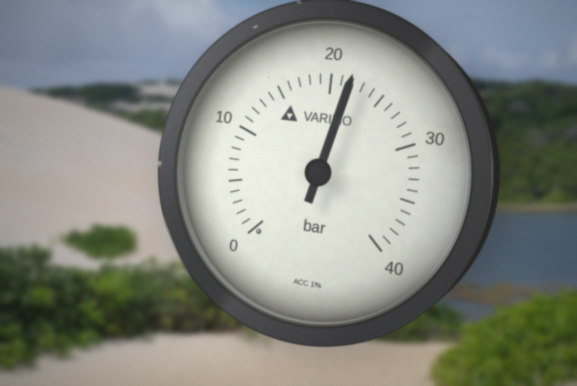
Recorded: 22bar
